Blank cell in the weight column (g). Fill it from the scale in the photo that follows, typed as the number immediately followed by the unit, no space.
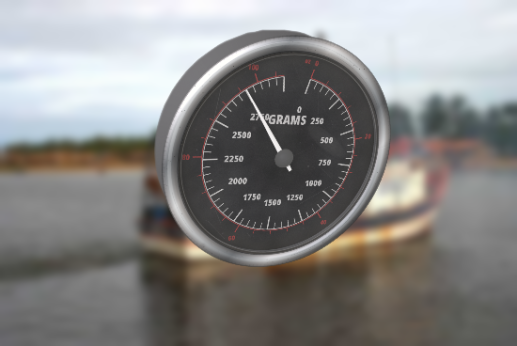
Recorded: 2750g
